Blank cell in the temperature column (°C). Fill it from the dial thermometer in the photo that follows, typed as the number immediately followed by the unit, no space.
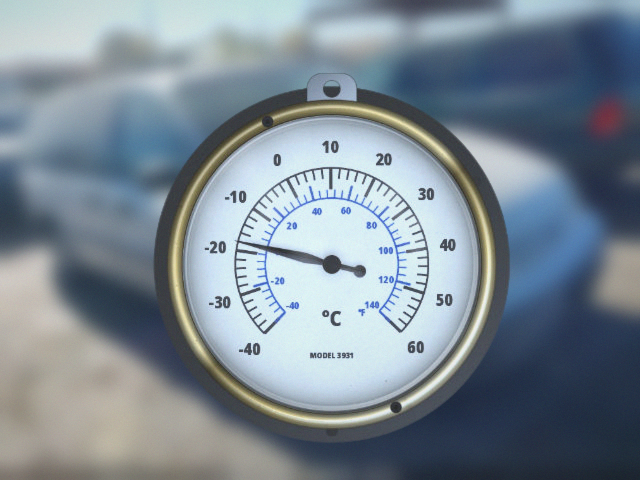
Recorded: -18°C
